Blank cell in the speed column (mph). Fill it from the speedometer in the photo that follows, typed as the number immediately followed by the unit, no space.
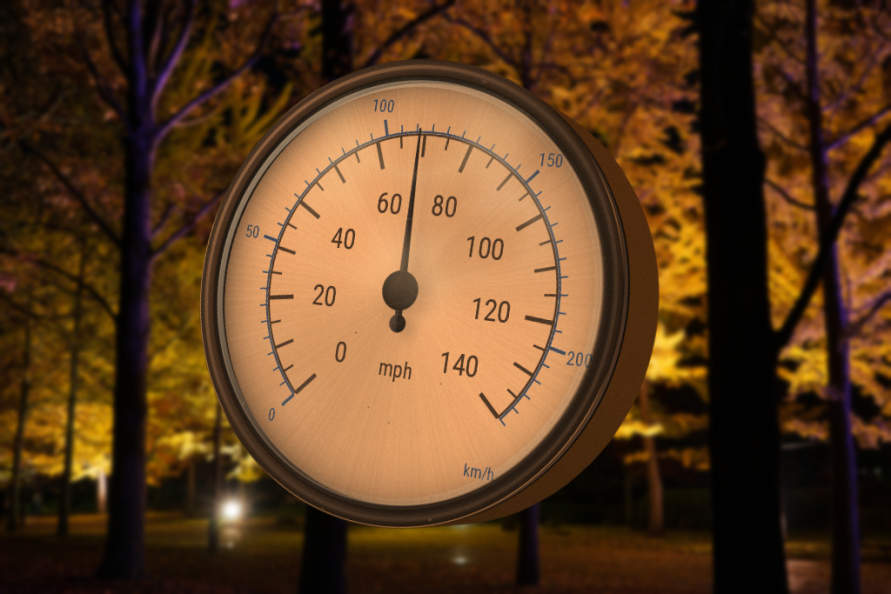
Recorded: 70mph
